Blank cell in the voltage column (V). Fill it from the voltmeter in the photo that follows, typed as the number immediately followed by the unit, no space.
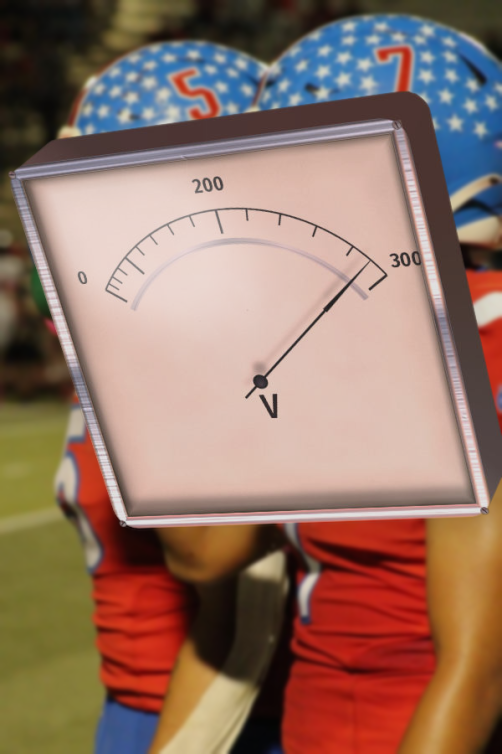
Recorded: 290V
